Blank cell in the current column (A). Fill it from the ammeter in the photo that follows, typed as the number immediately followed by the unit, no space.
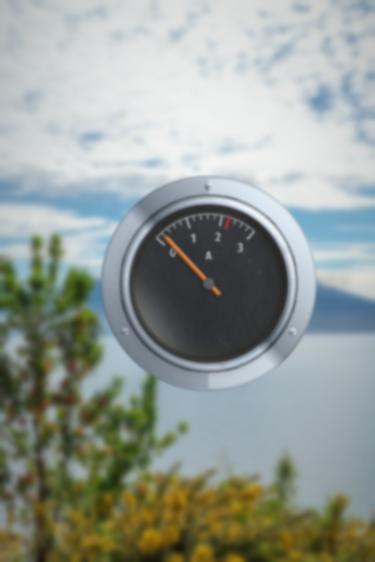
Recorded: 0.2A
